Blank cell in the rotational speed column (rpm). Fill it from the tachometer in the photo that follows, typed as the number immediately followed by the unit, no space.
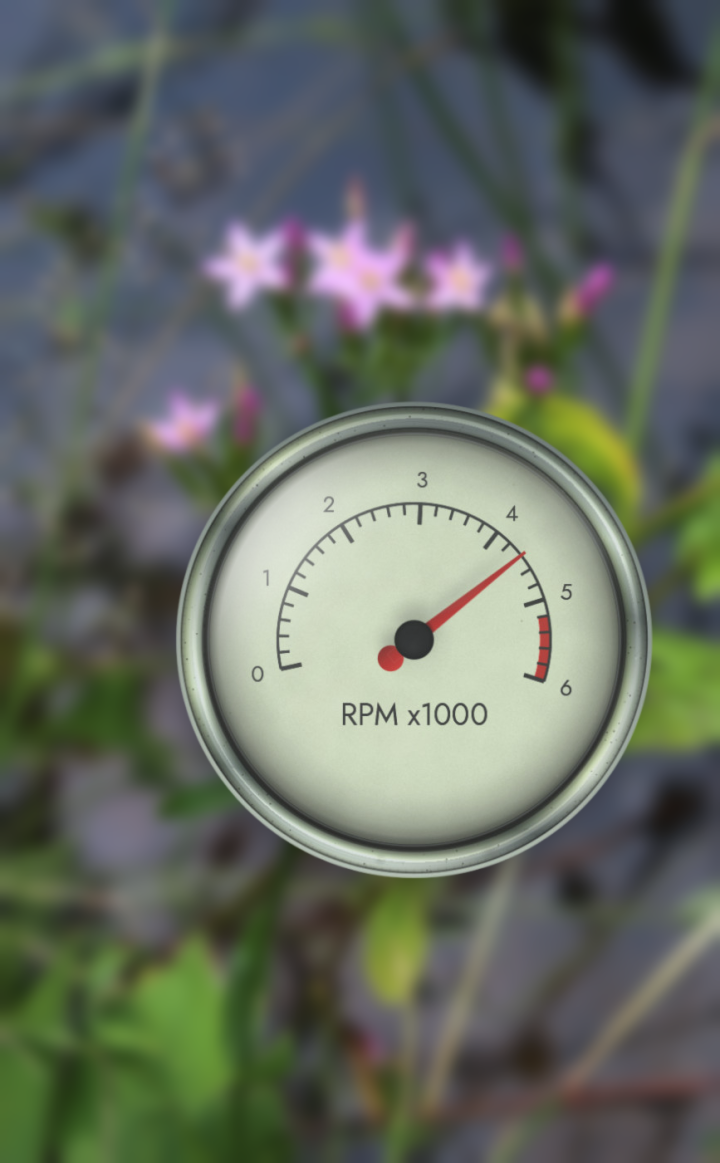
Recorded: 4400rpm
